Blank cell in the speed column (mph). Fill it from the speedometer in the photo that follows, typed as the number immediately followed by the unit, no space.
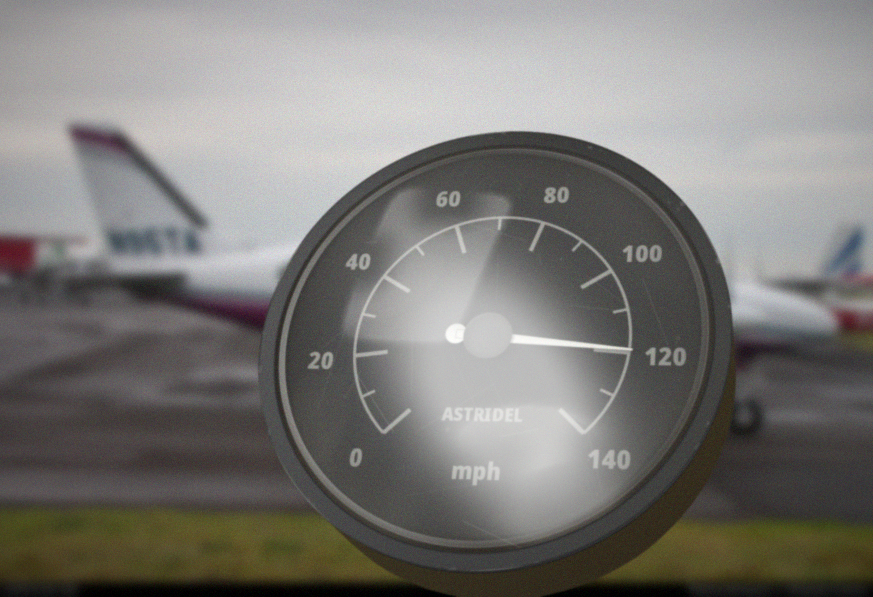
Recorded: 120mph
